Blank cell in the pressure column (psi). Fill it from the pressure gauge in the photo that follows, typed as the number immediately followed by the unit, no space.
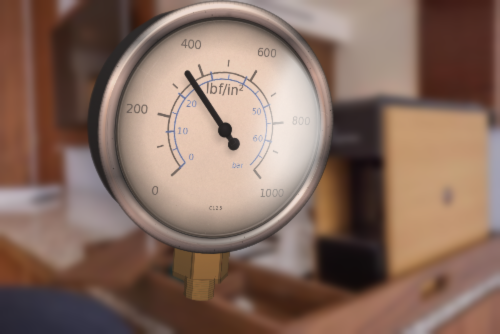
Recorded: 350psi
